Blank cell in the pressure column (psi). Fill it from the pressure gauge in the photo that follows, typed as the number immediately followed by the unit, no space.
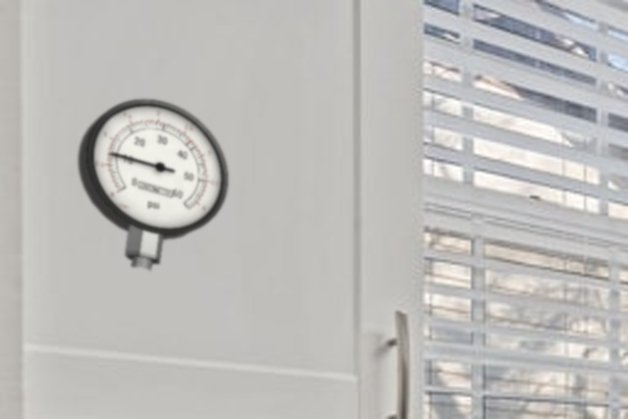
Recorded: 10psi
